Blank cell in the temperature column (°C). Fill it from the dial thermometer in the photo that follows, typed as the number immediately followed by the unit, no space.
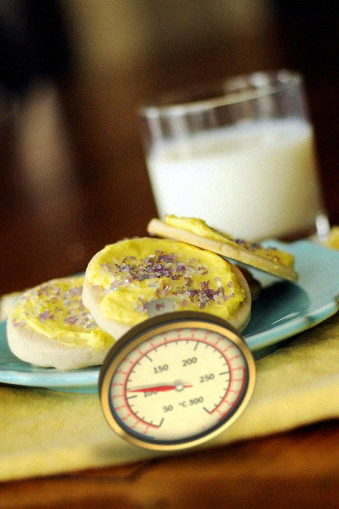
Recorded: 110°C
